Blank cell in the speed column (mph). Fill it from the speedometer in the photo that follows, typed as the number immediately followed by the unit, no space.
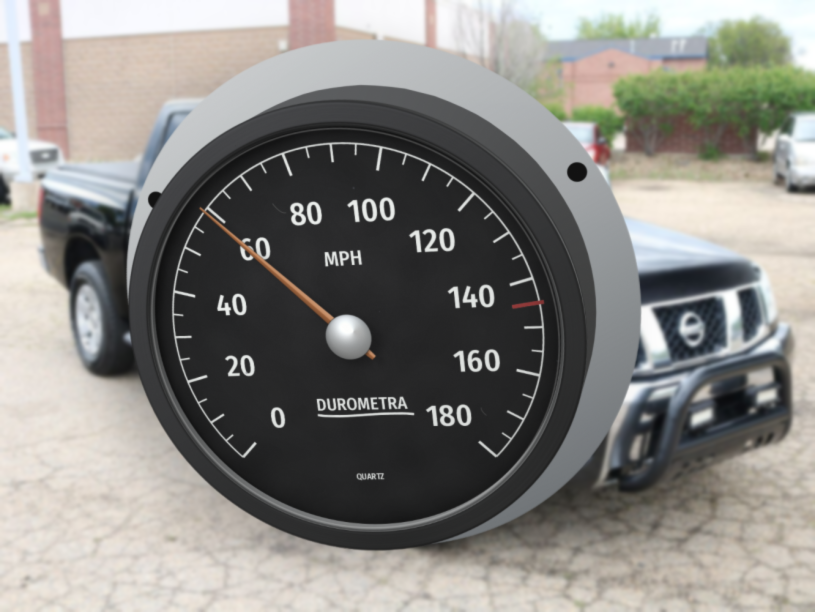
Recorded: 60mph
